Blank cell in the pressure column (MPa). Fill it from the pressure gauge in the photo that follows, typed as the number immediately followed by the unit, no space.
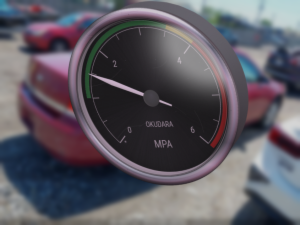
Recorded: 1.5MPa
